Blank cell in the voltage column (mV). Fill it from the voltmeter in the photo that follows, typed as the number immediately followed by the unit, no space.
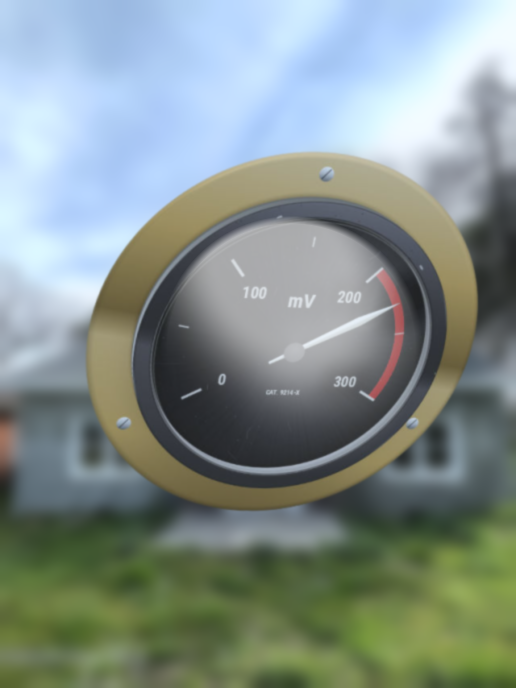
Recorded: 225mV
